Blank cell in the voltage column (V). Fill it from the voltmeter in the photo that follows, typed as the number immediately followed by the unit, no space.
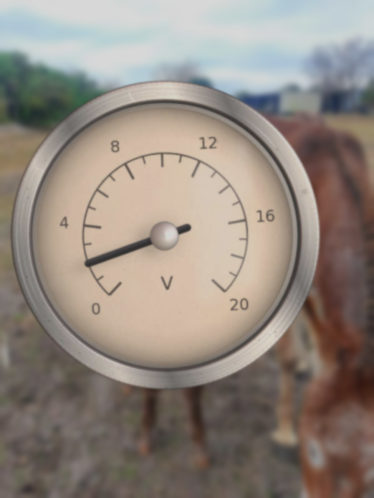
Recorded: 2V
